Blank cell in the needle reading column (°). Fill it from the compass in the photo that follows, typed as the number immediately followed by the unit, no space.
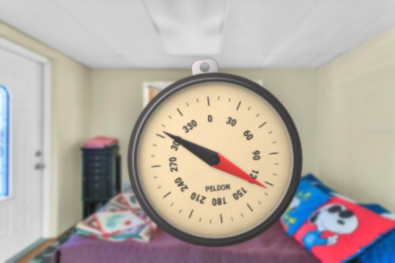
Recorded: 125°
